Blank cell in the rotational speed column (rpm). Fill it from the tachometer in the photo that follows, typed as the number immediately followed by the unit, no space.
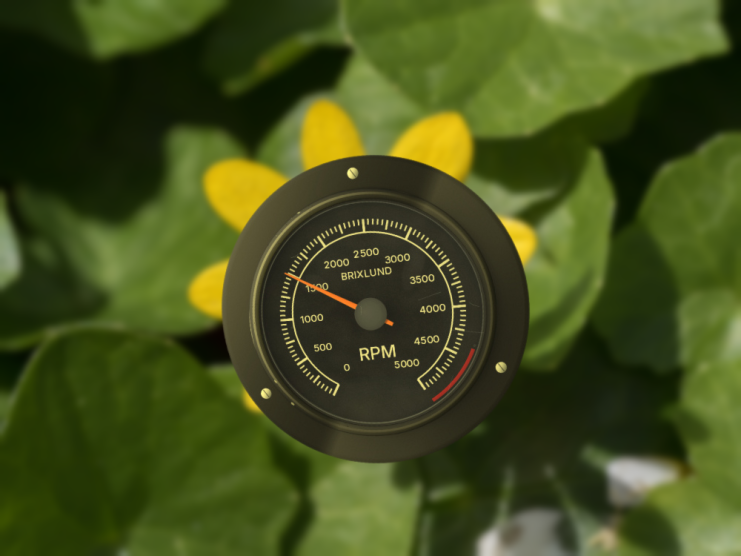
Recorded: 1500rpm
